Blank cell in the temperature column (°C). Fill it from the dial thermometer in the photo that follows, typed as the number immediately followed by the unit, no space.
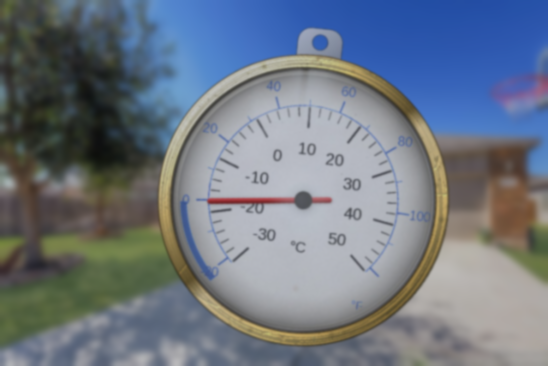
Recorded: -18°C
